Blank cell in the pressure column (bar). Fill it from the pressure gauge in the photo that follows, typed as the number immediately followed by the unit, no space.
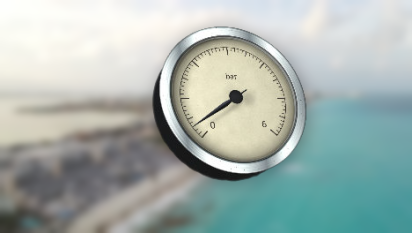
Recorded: 0.3bar
